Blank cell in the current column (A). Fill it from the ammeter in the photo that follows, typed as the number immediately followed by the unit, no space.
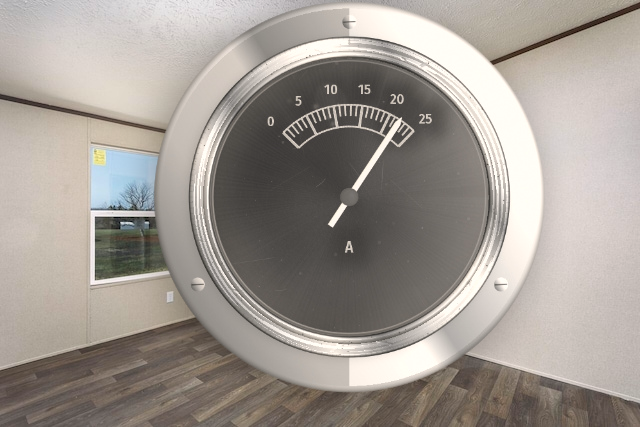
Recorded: 22A
